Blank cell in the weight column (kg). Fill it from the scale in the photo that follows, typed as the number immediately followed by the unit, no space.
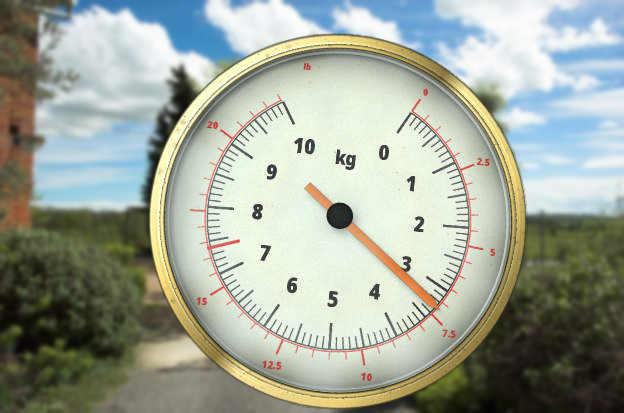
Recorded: 3.3kg
